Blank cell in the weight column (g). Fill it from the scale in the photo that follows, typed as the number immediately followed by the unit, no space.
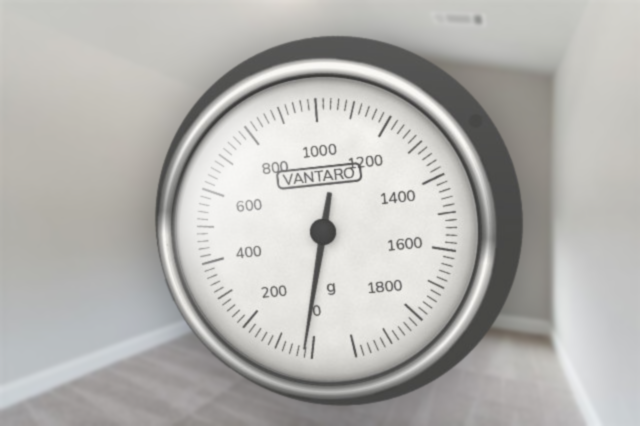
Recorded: 20g
